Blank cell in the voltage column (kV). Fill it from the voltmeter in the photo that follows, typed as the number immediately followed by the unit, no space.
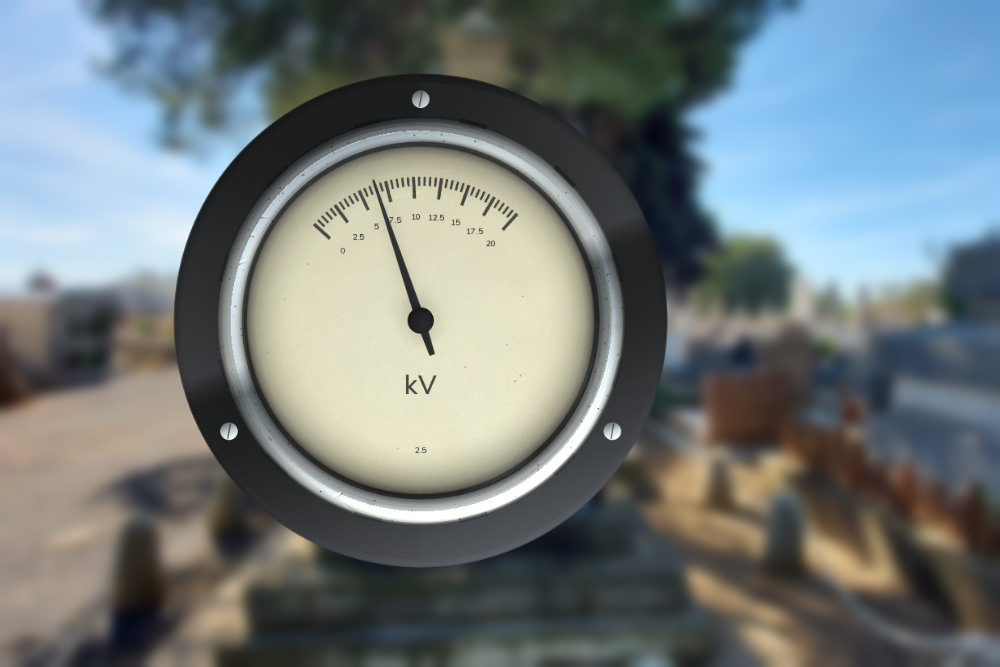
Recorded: 6.5kV
